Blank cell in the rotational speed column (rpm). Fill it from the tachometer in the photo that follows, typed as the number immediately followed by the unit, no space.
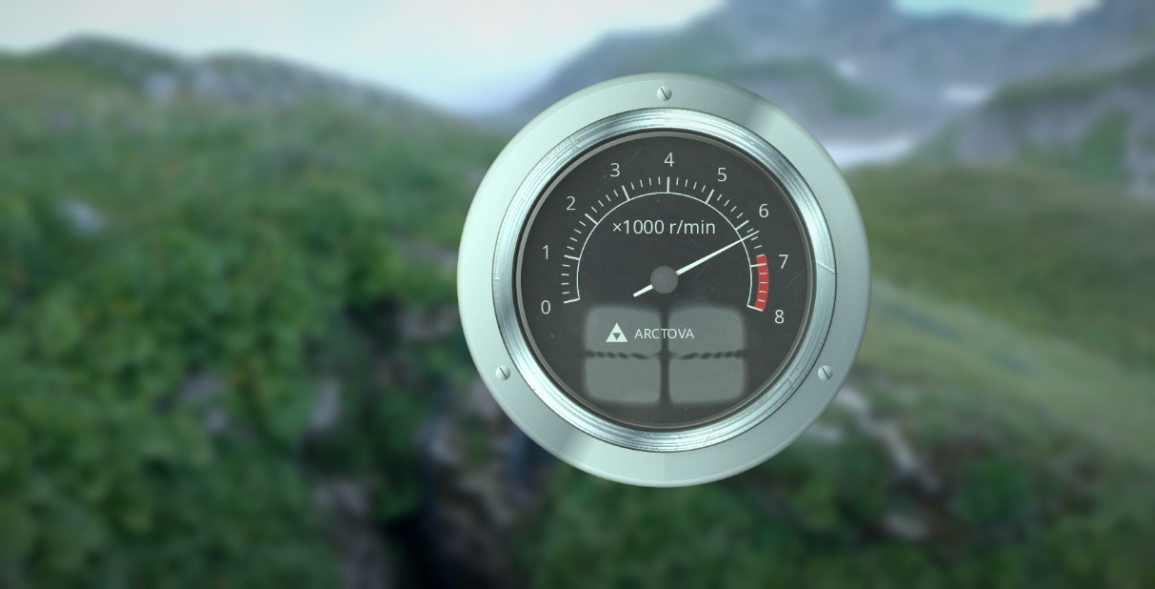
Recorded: 6300rpm
